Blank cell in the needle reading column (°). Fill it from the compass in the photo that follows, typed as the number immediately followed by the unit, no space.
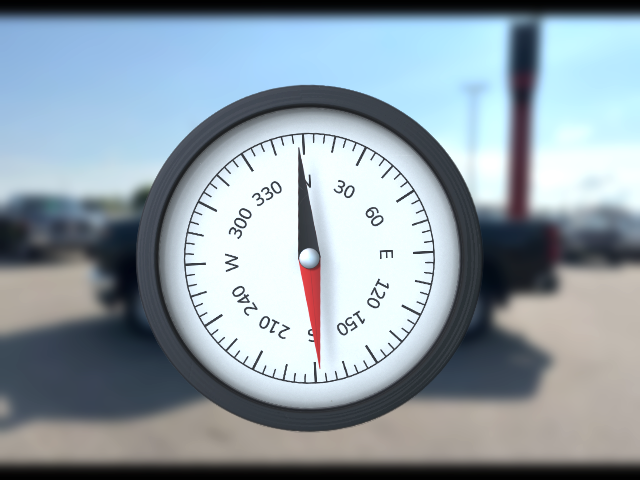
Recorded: 177.5°
